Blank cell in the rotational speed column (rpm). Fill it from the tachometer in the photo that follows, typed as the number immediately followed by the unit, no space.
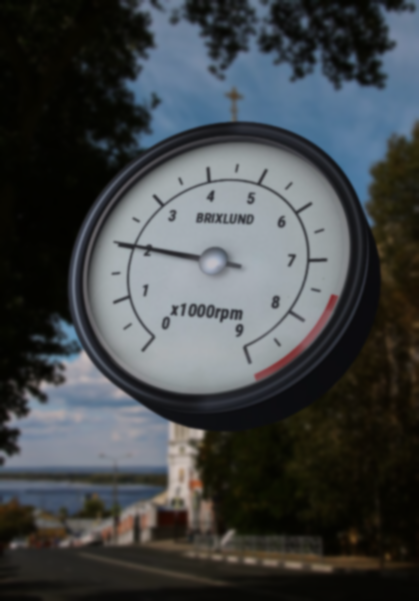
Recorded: 2000rpm
